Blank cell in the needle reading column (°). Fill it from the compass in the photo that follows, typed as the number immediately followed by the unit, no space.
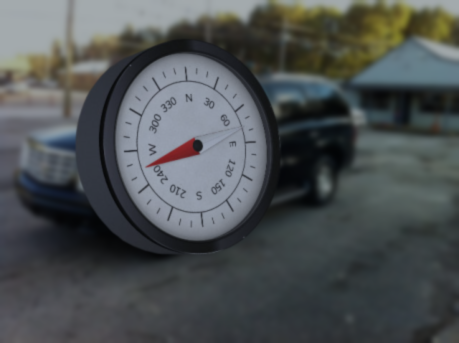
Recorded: 255°
